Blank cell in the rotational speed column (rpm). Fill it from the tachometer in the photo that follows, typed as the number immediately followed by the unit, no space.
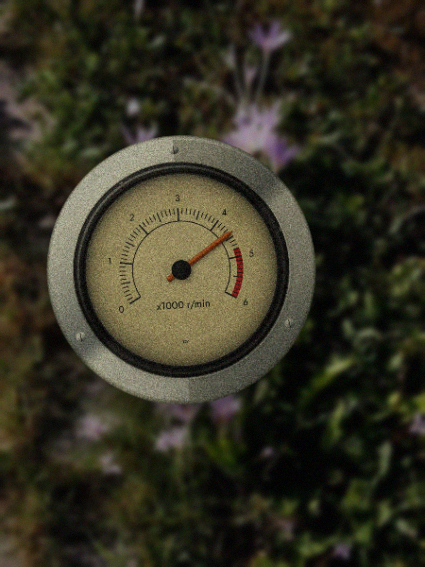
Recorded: 4400rpm
